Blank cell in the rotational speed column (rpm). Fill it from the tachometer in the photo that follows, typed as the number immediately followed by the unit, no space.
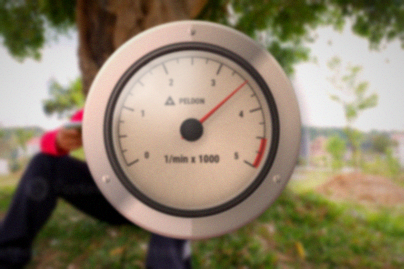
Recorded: 3500rpm
